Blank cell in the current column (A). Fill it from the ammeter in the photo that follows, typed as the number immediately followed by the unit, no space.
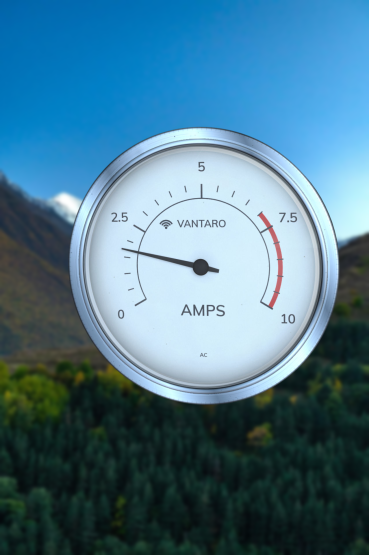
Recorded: 1.75A
